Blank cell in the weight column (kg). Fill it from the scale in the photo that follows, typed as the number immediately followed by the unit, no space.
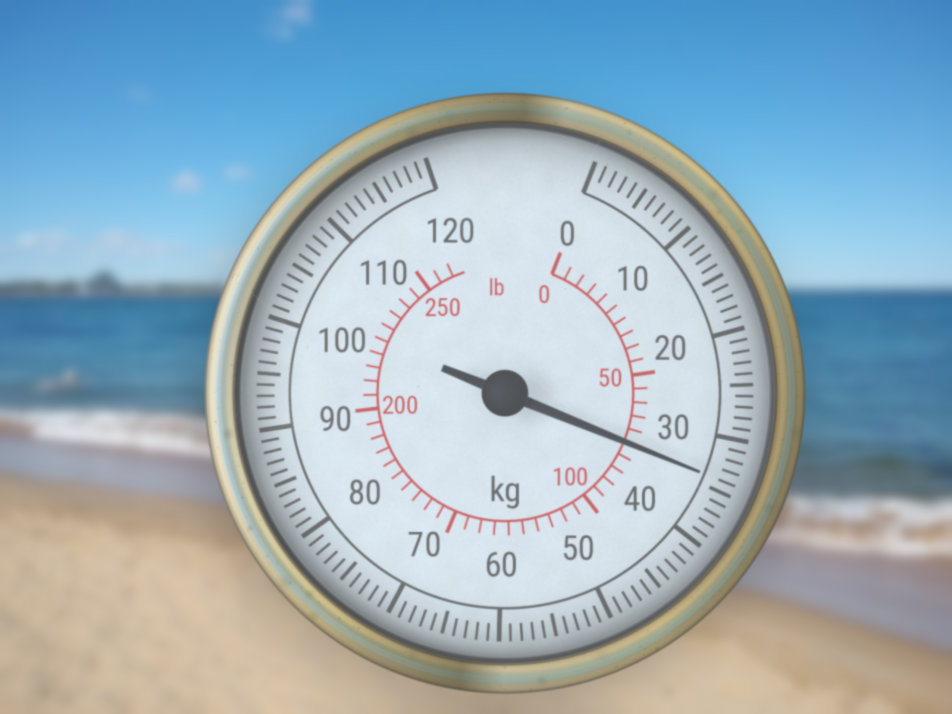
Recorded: 34kg
